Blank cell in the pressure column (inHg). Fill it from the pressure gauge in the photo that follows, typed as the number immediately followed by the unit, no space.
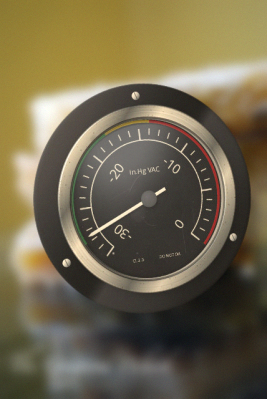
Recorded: -27.5inHg
